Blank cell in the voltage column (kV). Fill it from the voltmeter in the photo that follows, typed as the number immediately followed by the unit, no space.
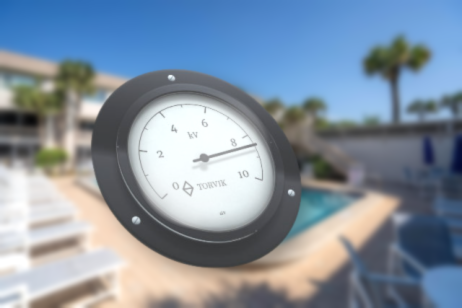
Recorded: 8.5kV
